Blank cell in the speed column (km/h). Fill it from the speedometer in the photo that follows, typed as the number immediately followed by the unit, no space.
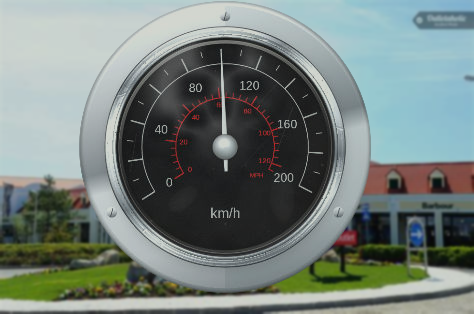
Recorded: 100km/h
